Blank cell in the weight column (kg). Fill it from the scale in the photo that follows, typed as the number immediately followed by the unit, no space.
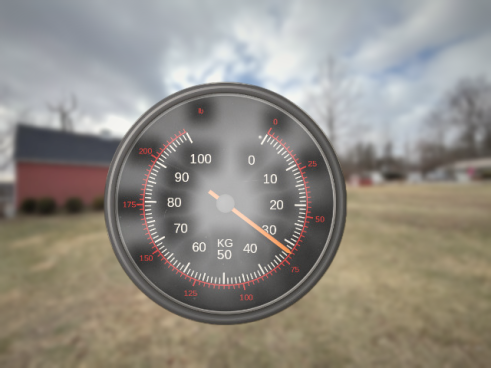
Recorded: 32kg
